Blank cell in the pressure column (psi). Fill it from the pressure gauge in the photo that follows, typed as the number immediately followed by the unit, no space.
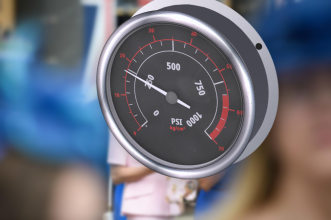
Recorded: 250psi
